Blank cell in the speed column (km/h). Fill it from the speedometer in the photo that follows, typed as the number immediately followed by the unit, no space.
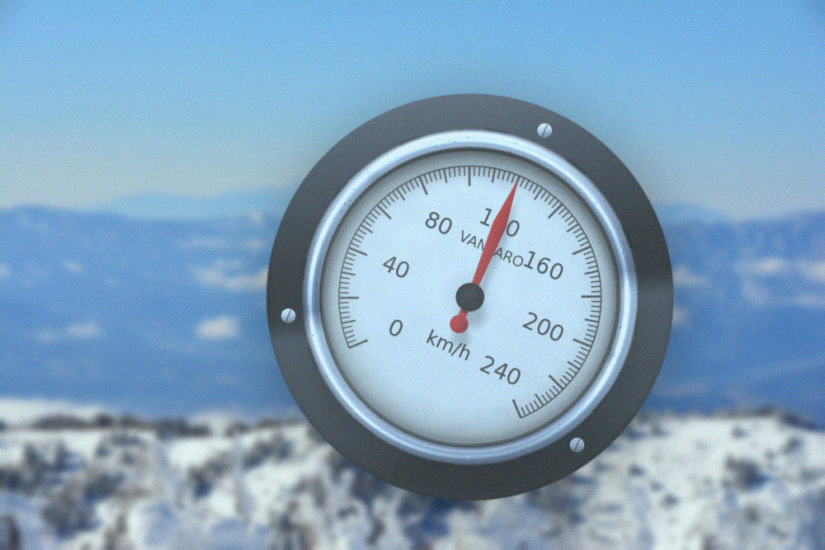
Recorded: 120km/h
